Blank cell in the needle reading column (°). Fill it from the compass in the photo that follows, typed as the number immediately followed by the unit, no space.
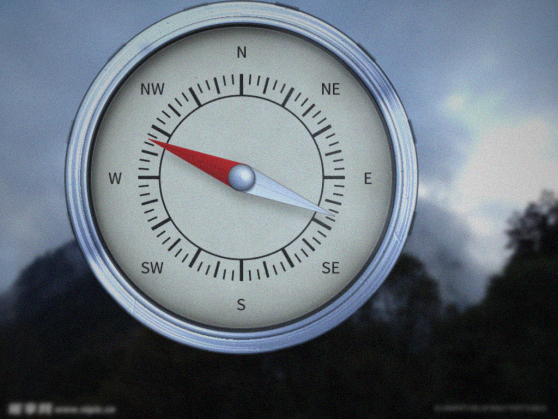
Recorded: 292.5°
